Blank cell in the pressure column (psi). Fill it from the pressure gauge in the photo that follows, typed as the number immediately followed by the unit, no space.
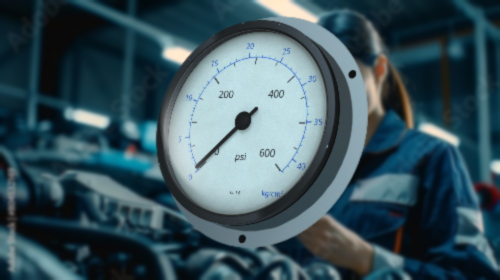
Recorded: 0psi
